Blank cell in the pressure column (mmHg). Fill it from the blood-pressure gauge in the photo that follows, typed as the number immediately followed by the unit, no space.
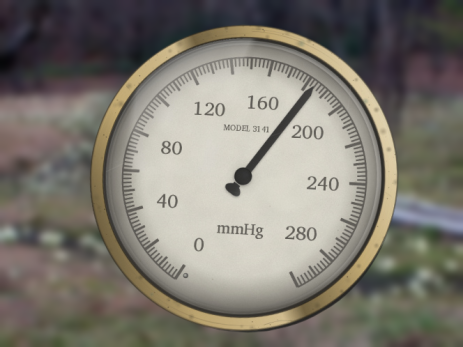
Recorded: 184mmHg
